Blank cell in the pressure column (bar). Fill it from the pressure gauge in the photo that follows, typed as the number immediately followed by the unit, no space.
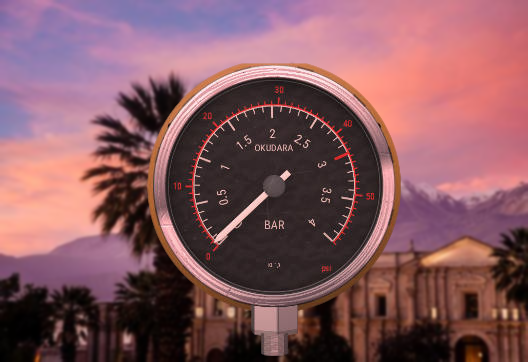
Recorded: 0.05bar
